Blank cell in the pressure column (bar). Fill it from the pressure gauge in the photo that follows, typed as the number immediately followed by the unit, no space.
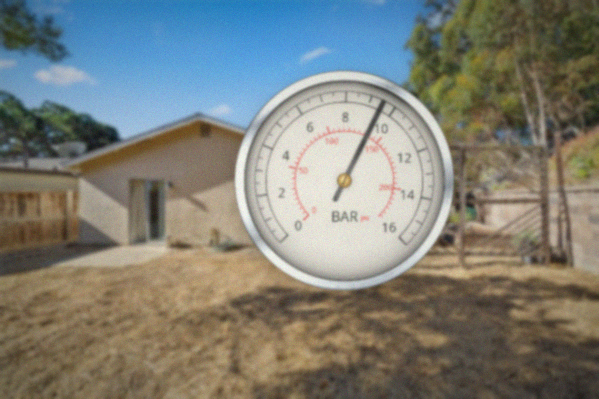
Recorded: 9.5bar
